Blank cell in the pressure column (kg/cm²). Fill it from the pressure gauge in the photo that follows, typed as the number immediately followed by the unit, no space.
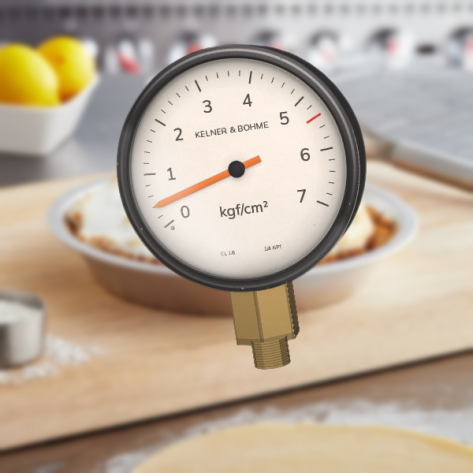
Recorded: 0.4kg/cm²
